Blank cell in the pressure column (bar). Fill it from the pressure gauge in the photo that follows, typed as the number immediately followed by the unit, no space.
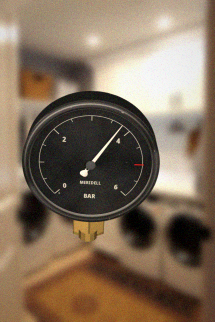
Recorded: 3.75bar
